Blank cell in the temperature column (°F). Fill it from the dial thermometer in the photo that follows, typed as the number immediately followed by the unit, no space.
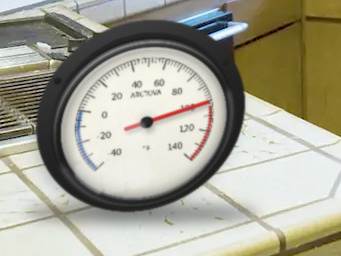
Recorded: 100°F
